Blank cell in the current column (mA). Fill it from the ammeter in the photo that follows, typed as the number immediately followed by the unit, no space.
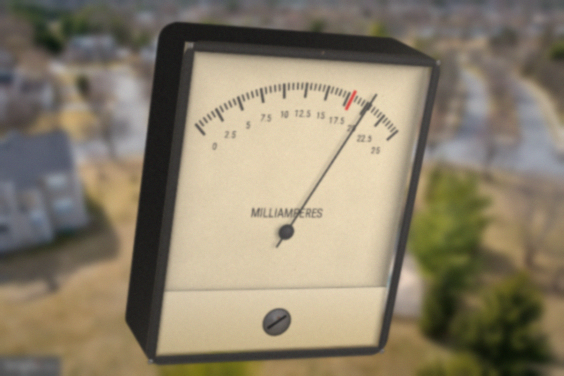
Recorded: 20mA
